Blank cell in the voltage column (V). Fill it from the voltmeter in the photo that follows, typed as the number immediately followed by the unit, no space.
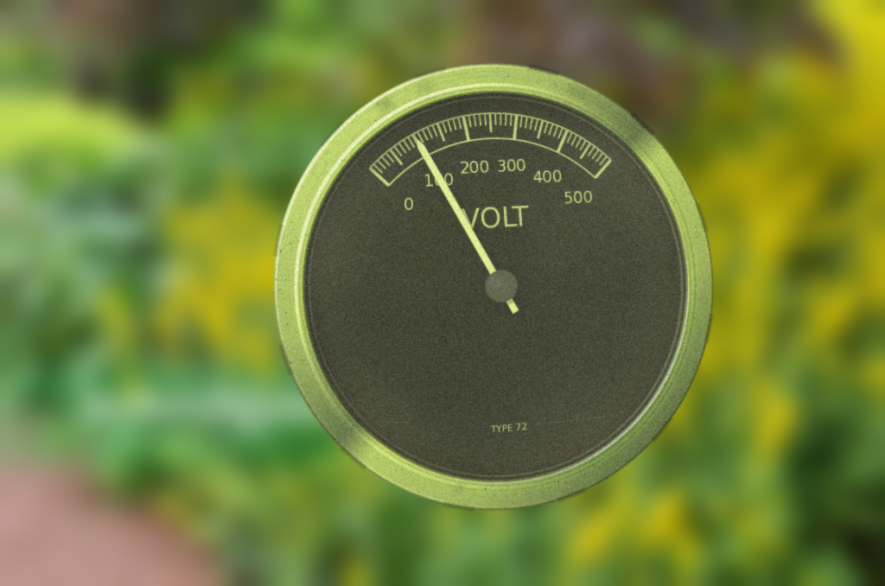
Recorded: 100V
